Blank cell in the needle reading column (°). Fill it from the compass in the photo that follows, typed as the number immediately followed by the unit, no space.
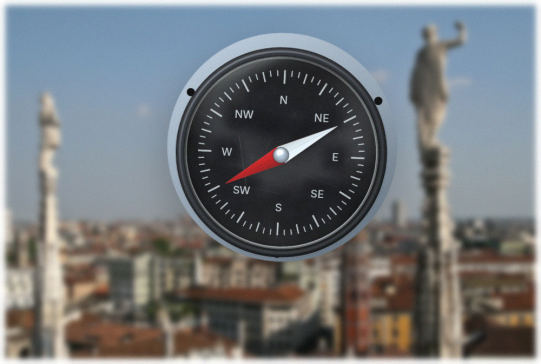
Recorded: 240°
